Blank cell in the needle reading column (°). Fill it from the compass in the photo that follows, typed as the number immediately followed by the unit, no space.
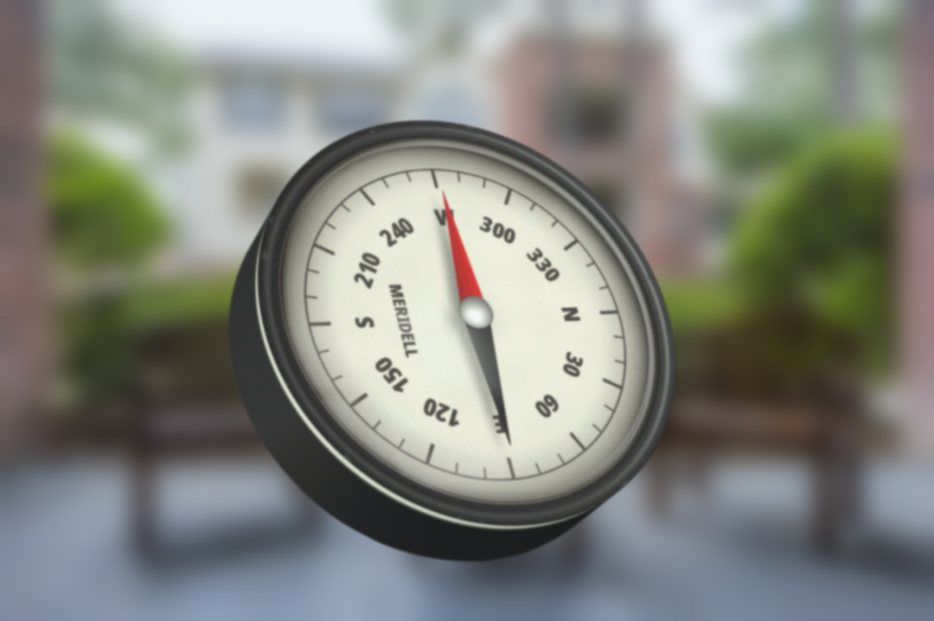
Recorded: 270°
